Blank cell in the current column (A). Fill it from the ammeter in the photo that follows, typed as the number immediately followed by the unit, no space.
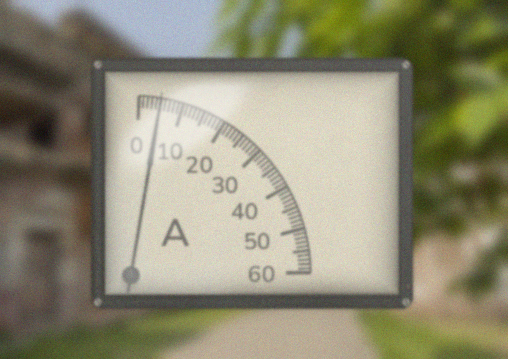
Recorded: 5A
